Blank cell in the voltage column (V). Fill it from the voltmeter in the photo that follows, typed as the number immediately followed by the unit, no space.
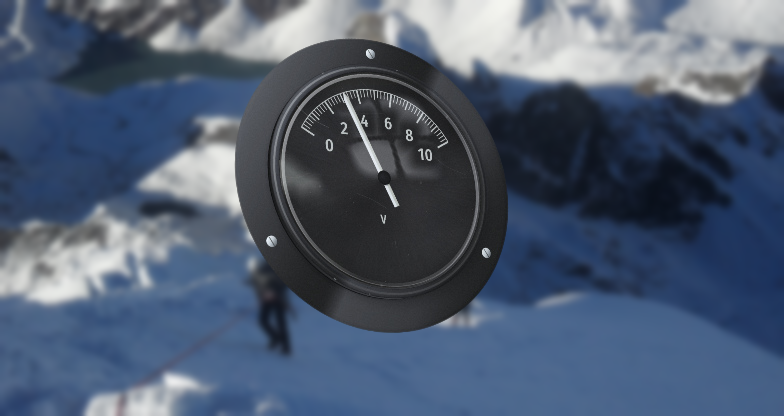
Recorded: 3V
